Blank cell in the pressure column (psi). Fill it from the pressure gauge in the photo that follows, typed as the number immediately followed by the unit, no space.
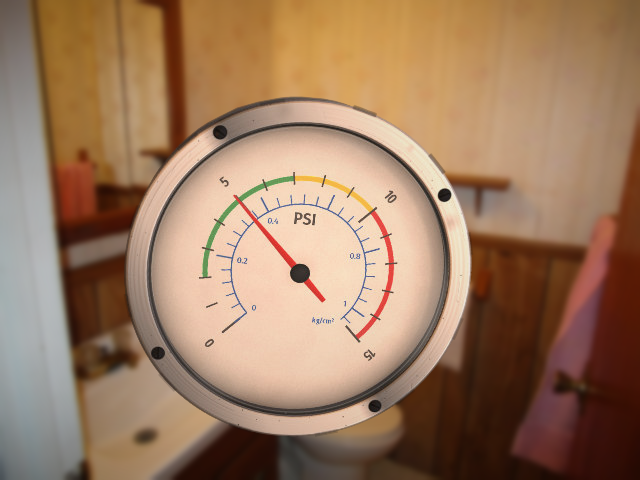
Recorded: 5psi
